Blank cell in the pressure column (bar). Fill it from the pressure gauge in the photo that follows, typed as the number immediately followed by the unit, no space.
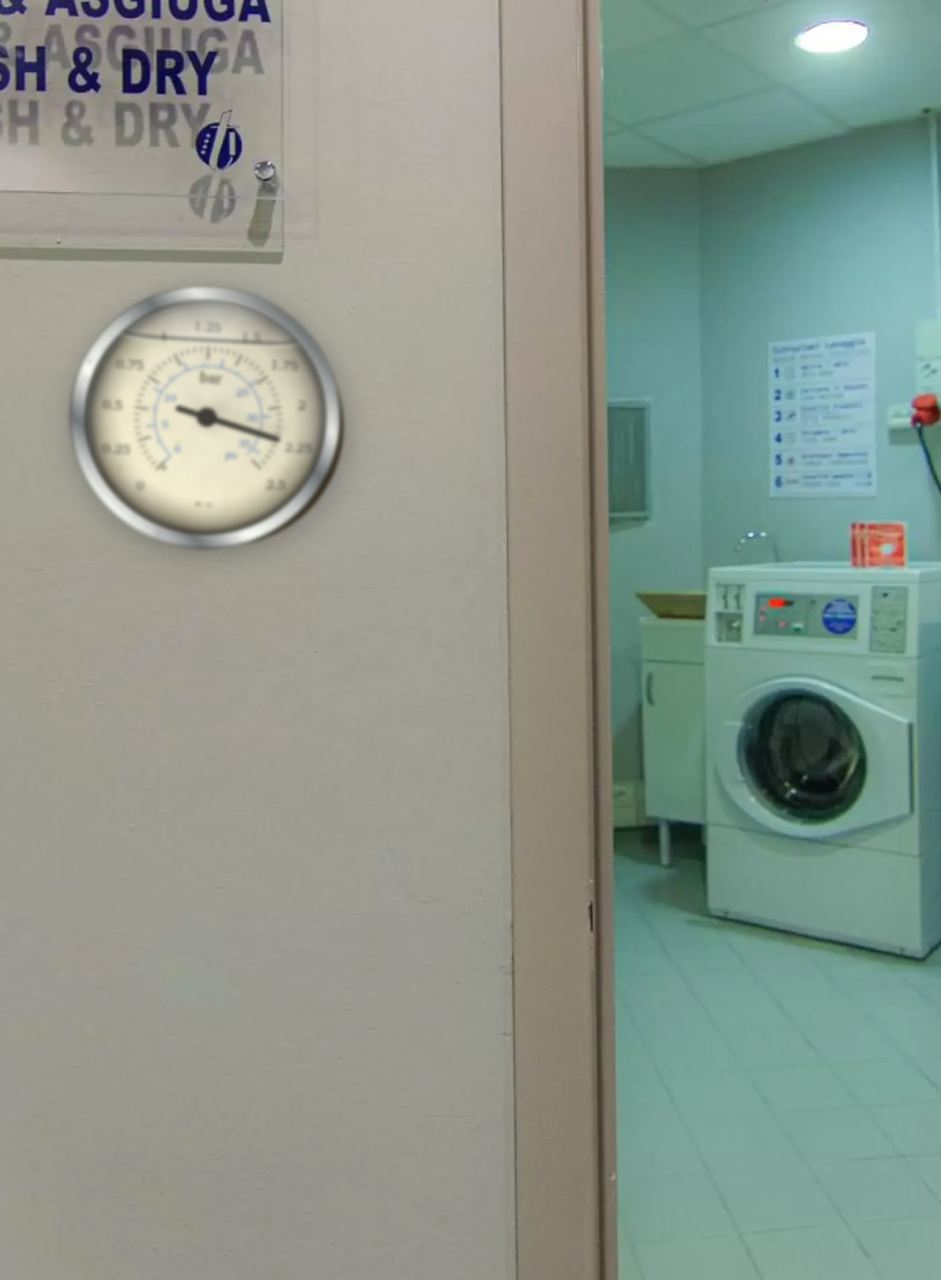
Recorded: 2.25bar
